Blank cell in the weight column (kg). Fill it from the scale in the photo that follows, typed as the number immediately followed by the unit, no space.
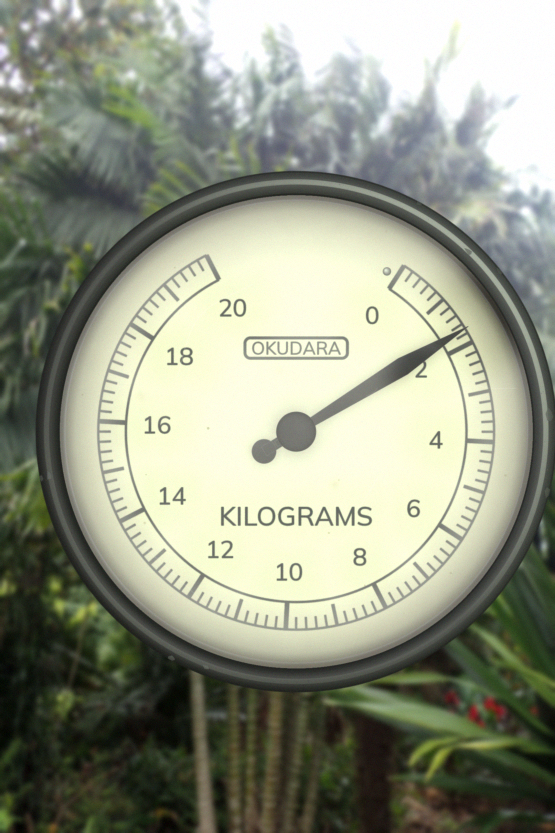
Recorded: 1.7kg
